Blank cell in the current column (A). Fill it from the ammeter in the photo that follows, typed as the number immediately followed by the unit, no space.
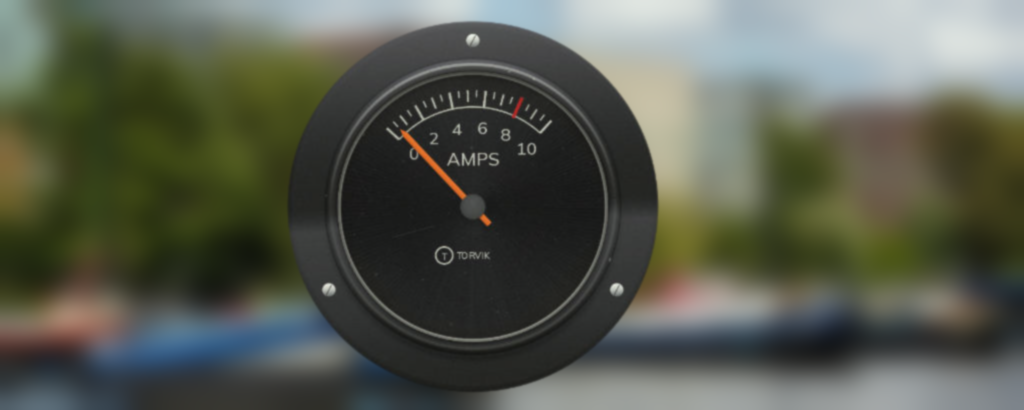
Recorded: 0.5A
